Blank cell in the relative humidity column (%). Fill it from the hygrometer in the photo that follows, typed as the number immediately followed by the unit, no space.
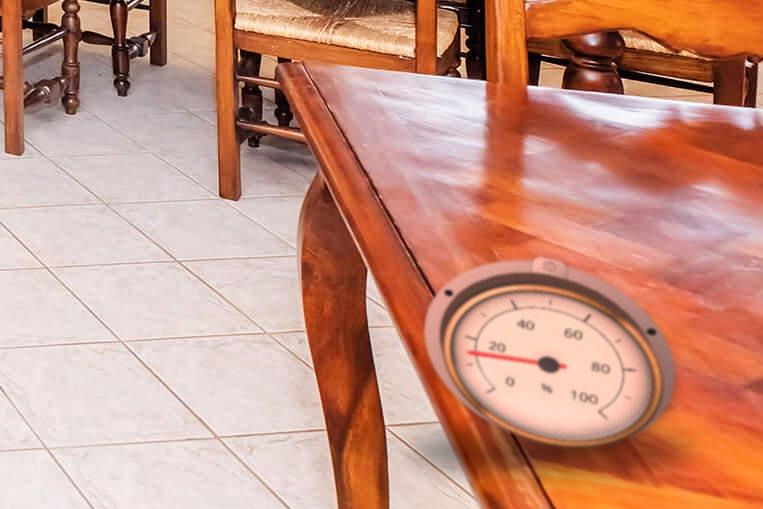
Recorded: 15%
